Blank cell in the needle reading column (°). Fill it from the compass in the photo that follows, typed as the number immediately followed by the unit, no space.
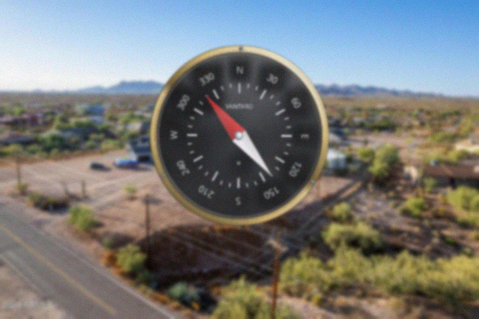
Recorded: 320°
